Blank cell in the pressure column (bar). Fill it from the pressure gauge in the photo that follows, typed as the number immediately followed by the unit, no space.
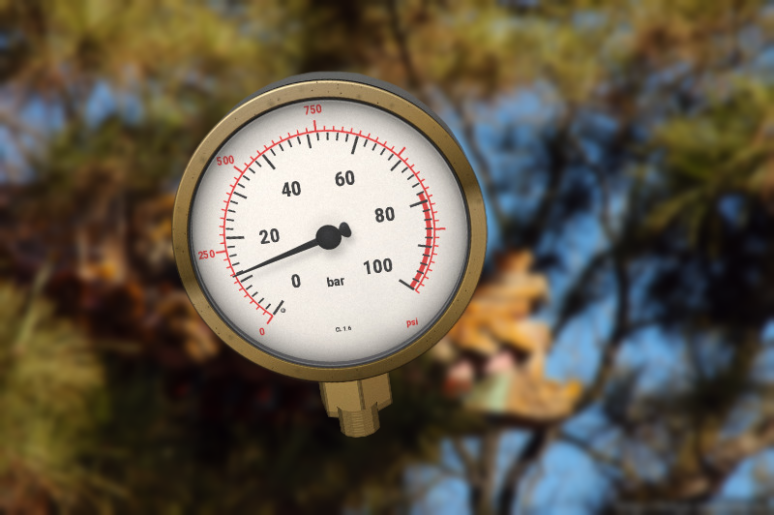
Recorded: 12bar
